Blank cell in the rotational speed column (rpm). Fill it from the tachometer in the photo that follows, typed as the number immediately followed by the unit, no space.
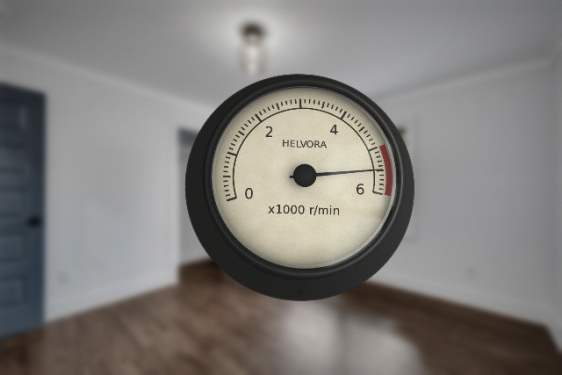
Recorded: 5500rpm
